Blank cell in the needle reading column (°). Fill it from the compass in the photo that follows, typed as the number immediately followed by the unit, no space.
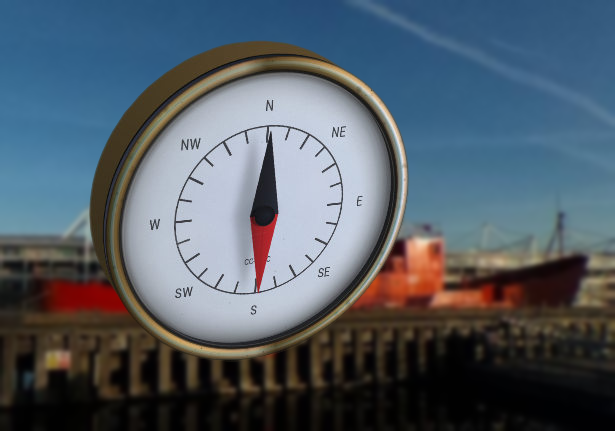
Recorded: 180°
